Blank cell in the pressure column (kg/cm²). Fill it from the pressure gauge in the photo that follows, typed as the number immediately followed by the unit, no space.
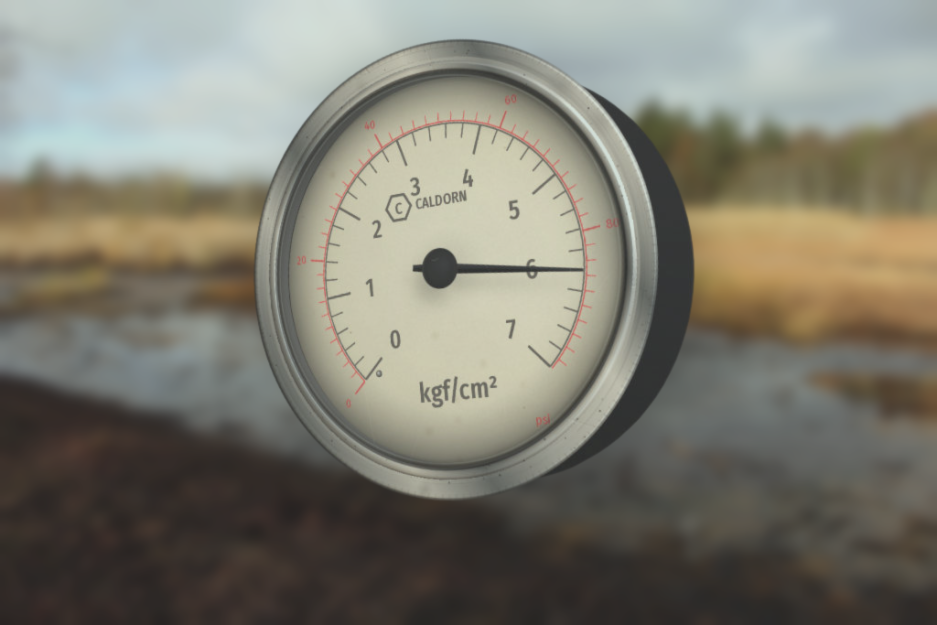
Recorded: 6kg/cm²
